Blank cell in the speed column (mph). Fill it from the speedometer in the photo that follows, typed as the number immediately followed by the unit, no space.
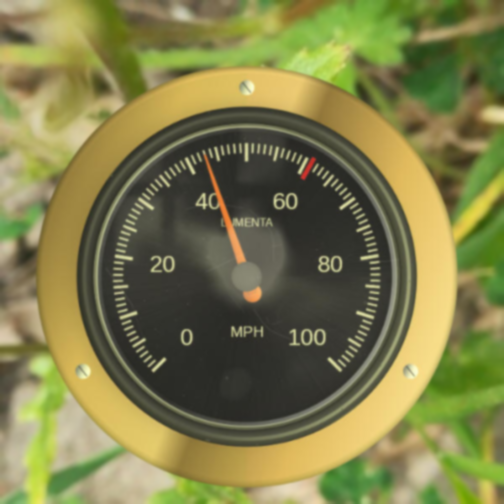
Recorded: 43mph
